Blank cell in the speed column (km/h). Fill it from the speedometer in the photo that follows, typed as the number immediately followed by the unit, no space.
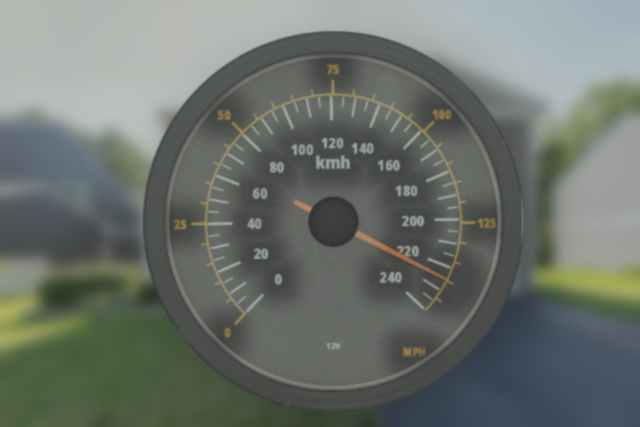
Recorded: 225km/h
